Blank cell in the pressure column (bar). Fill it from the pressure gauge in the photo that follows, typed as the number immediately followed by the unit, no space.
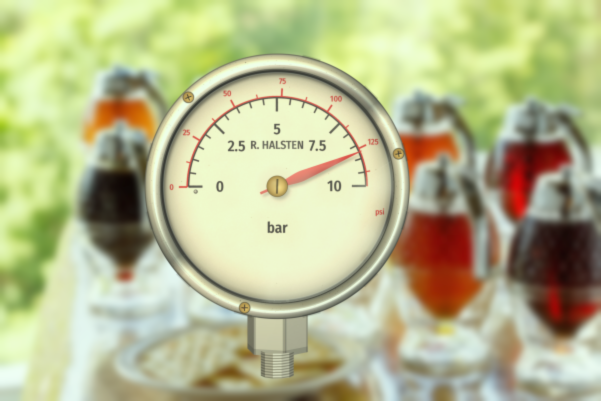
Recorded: 8.75bar
